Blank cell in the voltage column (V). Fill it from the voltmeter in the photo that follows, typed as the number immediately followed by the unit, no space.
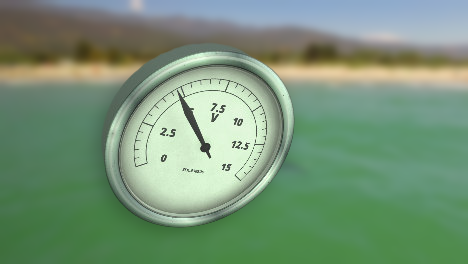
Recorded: 4.75V
